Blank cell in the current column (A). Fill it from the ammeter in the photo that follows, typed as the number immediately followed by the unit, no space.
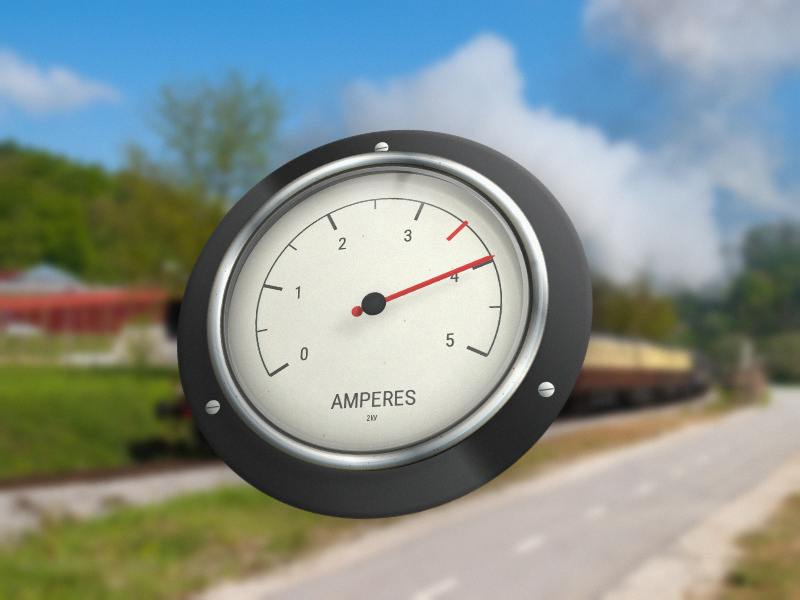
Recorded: 4A
